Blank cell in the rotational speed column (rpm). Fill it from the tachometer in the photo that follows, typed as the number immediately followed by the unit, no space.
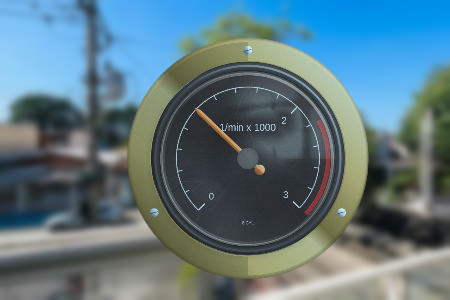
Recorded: 1000rpm
